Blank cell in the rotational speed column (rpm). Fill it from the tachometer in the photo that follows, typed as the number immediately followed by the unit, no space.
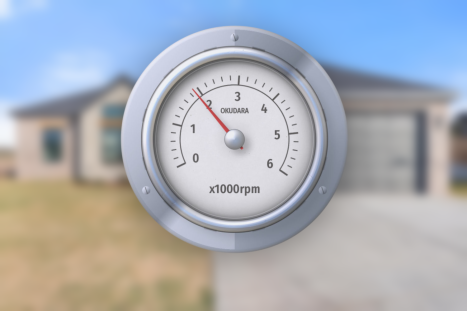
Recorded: 1900rpm
